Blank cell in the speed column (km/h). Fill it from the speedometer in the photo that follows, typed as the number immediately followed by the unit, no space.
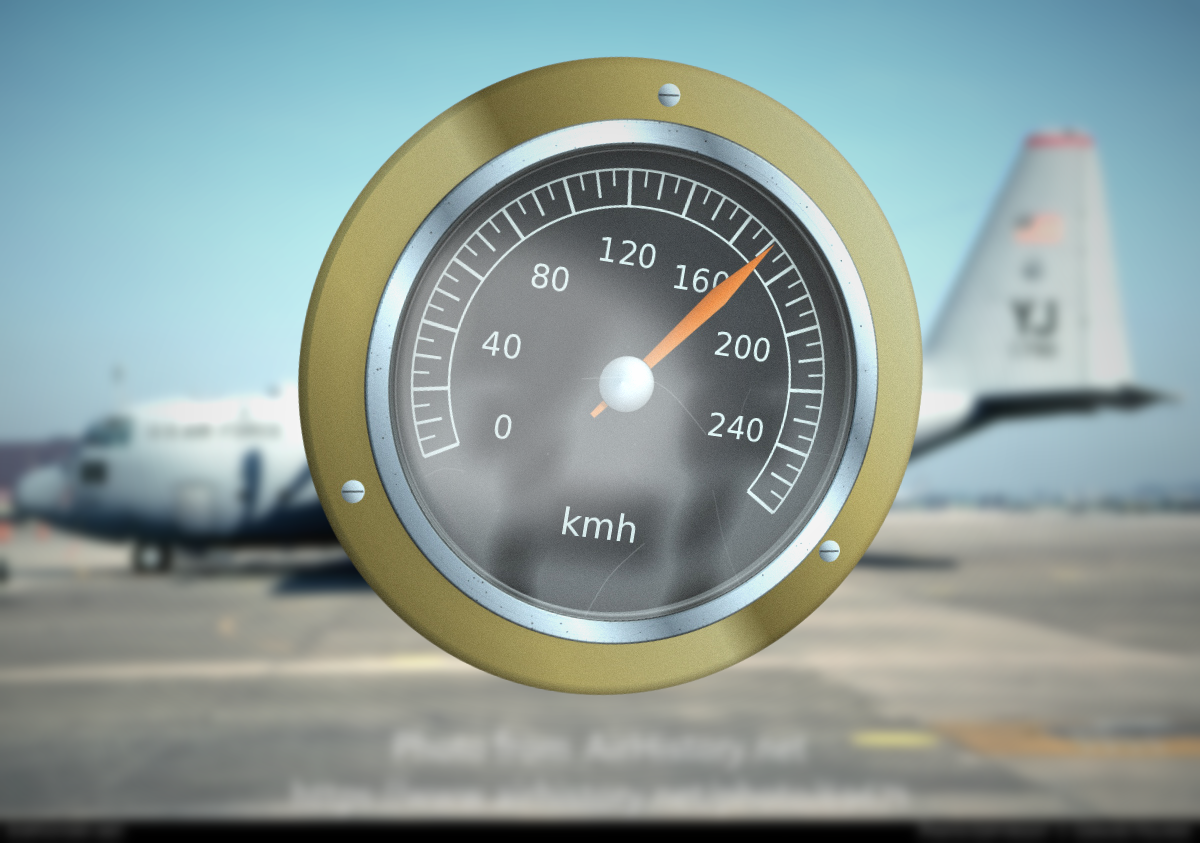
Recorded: 170km/h
